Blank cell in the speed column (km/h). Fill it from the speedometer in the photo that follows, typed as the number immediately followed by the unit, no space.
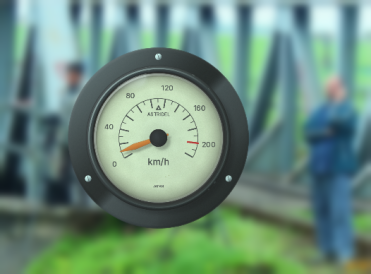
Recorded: 10km/h
